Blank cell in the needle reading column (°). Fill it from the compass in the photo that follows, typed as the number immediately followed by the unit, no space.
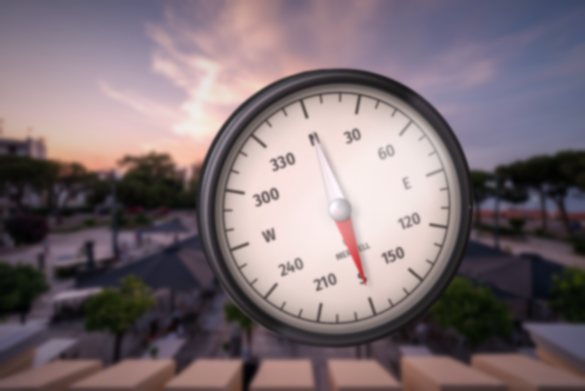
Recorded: 180°
